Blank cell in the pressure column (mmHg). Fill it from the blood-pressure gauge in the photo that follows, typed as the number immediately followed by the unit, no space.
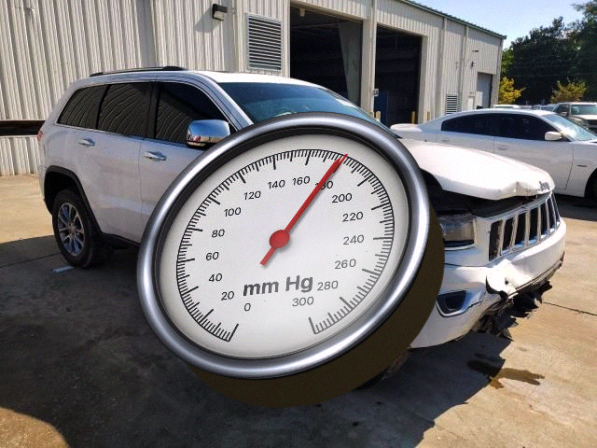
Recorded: 180mmHg
